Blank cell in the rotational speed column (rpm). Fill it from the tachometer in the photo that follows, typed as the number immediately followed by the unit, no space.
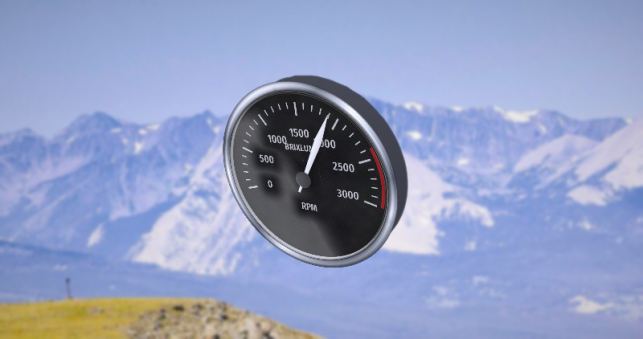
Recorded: 1900rpm
